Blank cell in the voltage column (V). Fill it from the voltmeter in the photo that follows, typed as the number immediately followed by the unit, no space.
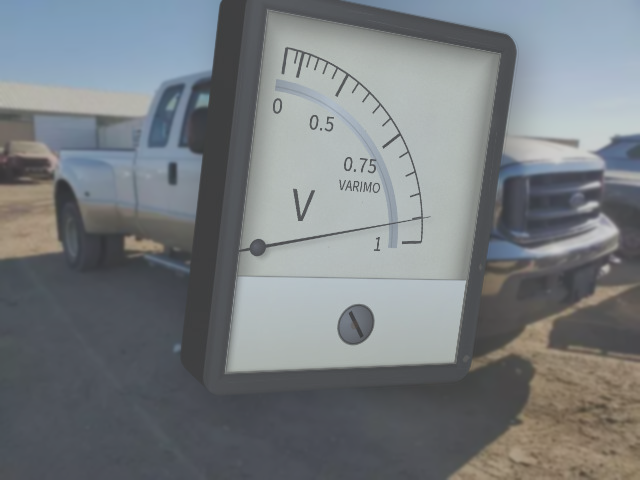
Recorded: 0.95V
